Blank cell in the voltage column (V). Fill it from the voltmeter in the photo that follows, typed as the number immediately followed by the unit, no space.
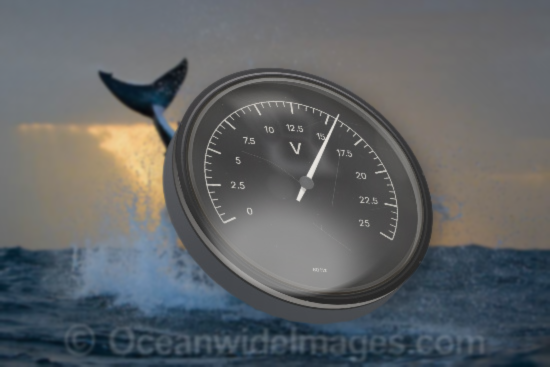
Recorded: 15.5V
